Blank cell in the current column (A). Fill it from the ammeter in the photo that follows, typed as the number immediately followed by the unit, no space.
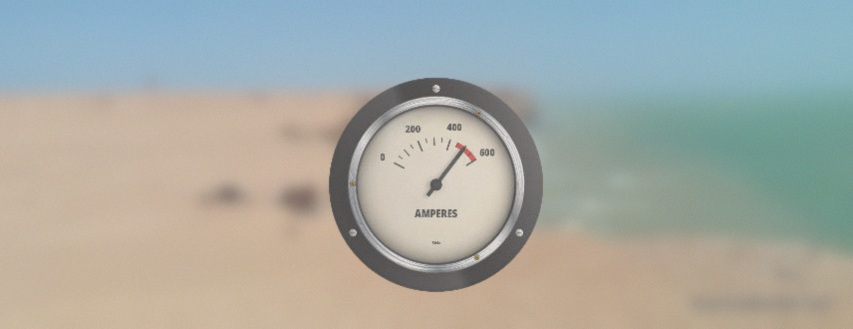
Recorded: 500A
